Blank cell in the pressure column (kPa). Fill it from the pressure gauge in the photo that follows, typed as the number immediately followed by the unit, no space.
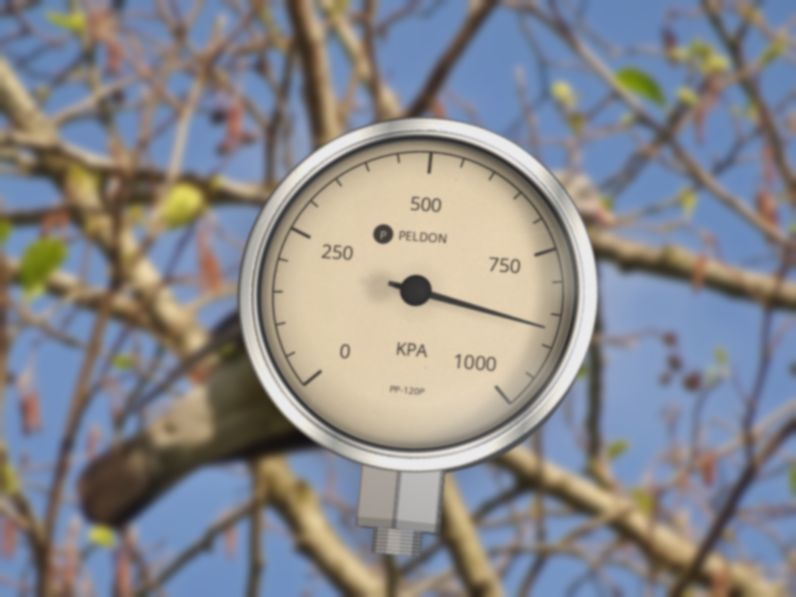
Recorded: 875kPa
